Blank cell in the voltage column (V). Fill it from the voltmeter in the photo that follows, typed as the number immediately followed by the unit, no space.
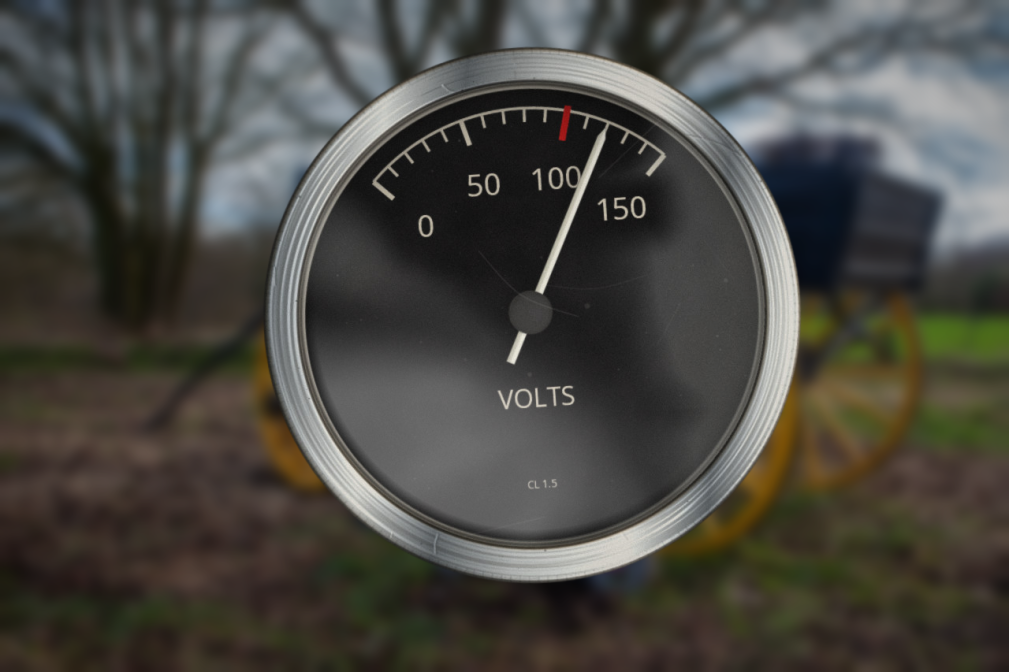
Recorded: 120V
